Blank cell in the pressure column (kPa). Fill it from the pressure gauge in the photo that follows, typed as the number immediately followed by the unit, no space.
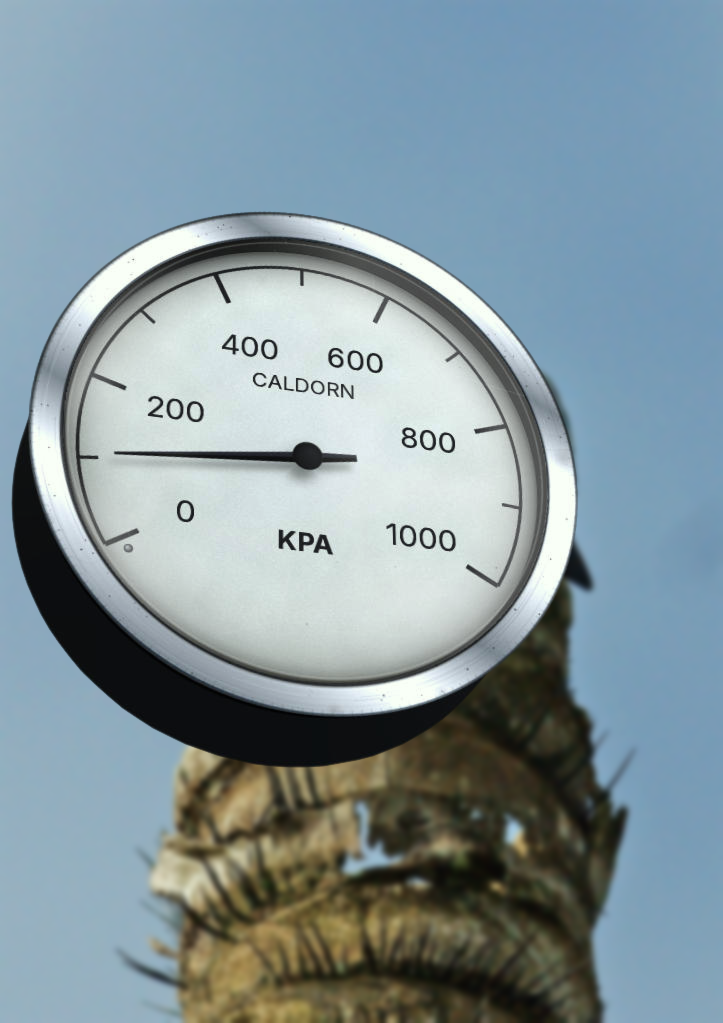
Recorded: 100kPa
